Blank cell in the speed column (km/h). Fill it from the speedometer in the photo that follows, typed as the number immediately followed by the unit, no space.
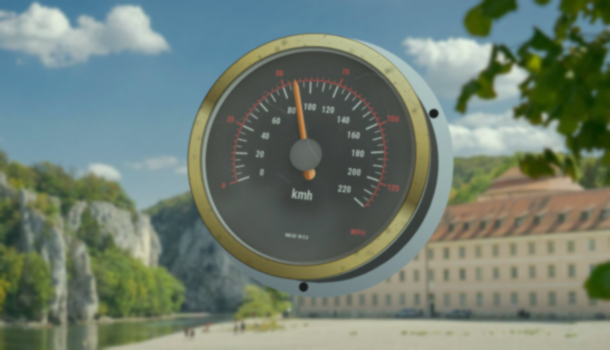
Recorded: 90km/h
